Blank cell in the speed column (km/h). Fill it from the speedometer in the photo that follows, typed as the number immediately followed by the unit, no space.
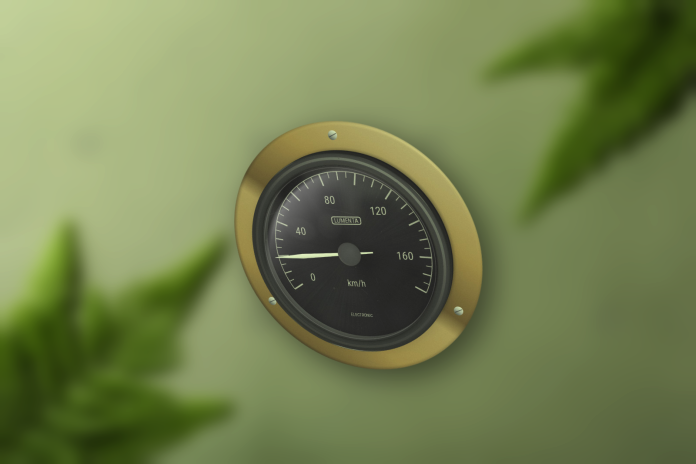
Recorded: 20km/h
